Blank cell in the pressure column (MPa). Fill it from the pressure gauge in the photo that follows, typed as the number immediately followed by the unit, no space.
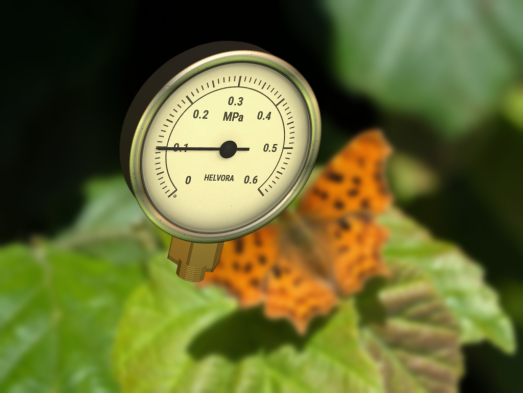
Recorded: 0.1MPa
